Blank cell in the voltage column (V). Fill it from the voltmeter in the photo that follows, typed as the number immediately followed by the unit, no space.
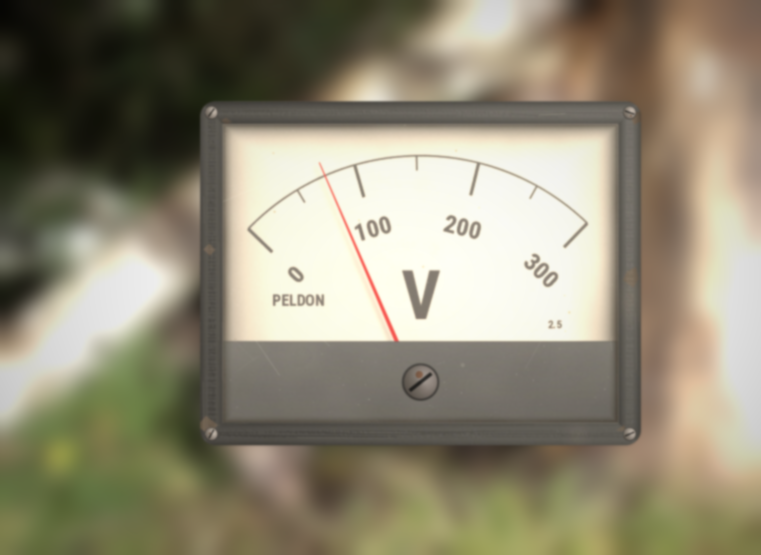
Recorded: 75V
